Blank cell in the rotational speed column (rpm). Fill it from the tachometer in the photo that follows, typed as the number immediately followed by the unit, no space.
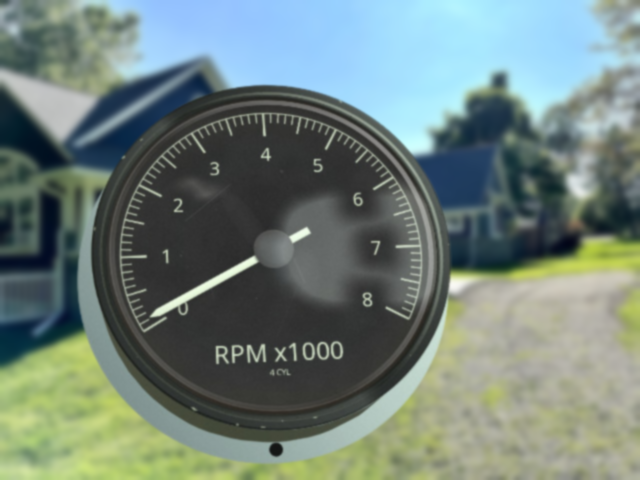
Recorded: 100rpm
